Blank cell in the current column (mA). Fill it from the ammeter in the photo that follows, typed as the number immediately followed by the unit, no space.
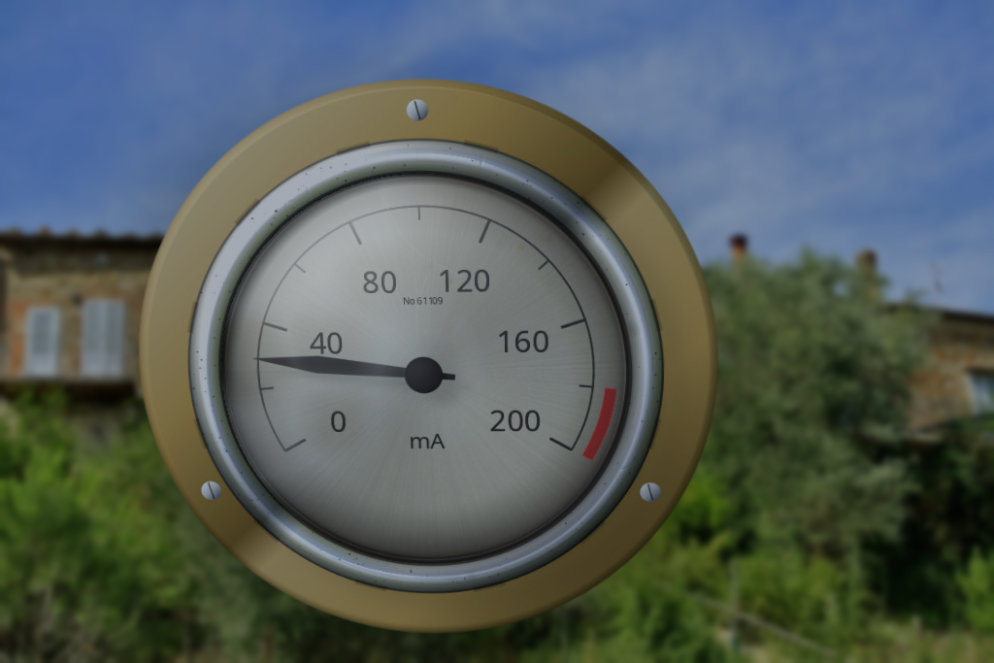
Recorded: 30mA
